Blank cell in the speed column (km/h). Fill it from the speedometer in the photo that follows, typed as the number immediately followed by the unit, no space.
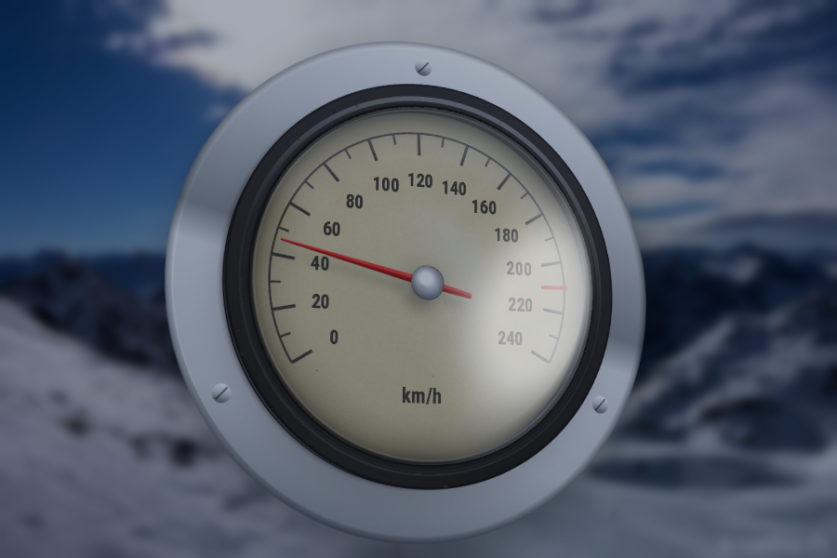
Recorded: 45km/h
